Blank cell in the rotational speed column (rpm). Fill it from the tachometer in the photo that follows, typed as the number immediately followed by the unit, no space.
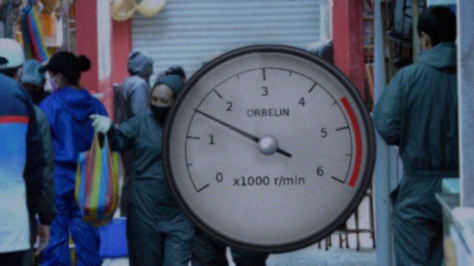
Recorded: 1500rpm
